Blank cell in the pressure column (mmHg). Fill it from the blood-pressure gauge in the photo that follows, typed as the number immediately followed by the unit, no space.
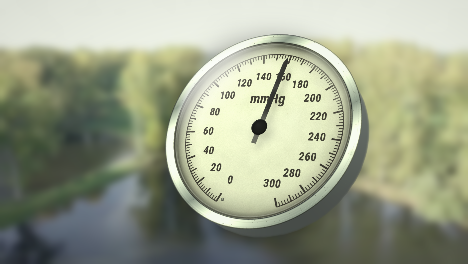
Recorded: 160mmHg
